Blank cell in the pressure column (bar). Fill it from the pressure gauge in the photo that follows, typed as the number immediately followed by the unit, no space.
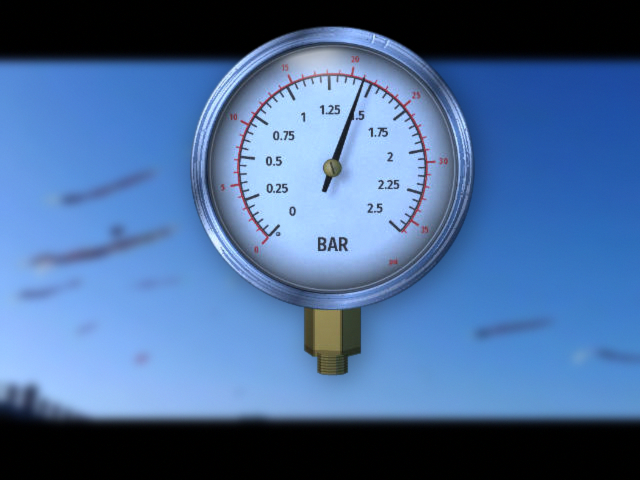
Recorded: 1.45bar
